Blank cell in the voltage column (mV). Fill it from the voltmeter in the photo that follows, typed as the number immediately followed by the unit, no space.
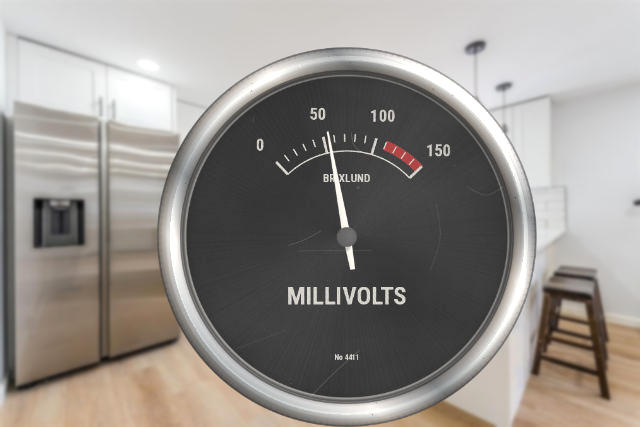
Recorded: 55mV
